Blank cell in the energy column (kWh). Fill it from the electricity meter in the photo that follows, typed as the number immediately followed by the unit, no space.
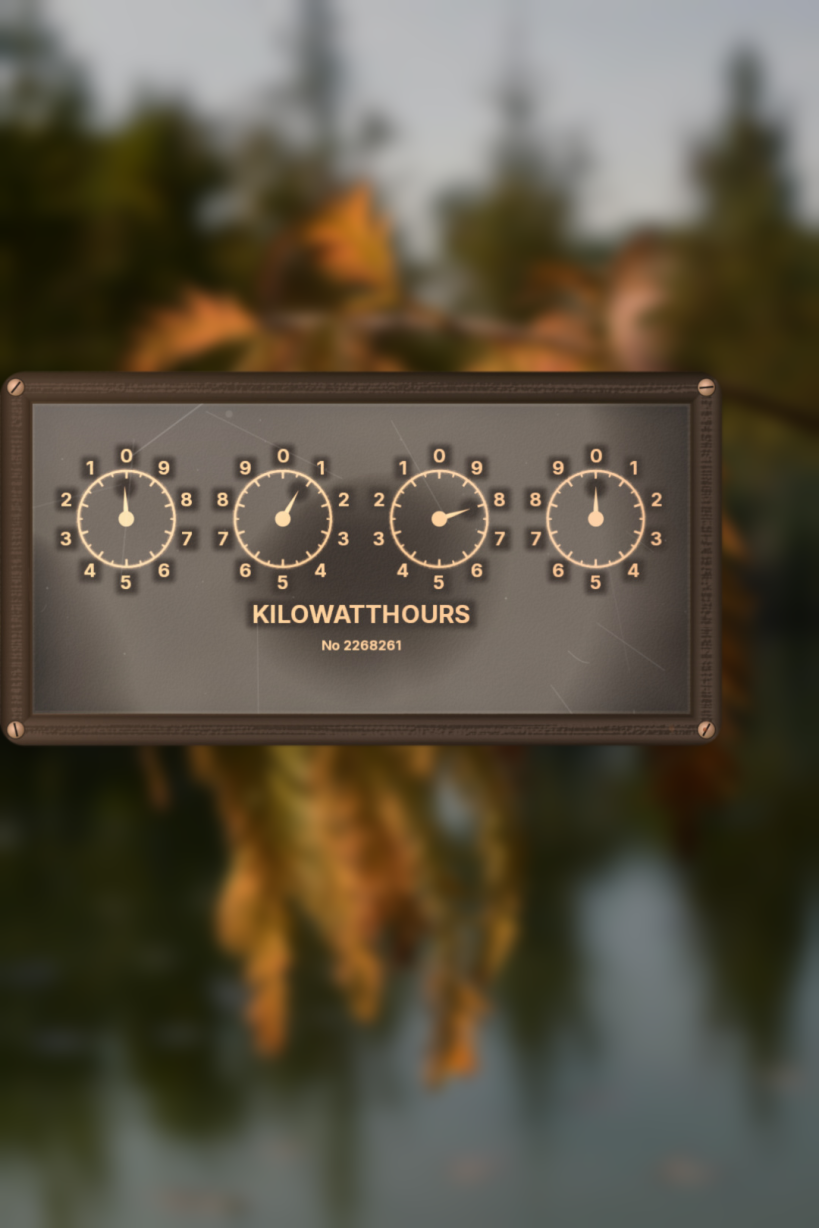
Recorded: 80kWh
